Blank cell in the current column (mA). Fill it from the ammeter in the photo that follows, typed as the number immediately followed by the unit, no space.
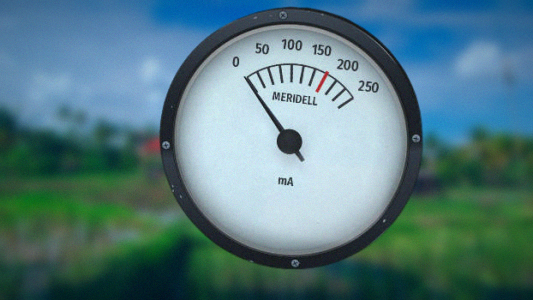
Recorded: 0mA
